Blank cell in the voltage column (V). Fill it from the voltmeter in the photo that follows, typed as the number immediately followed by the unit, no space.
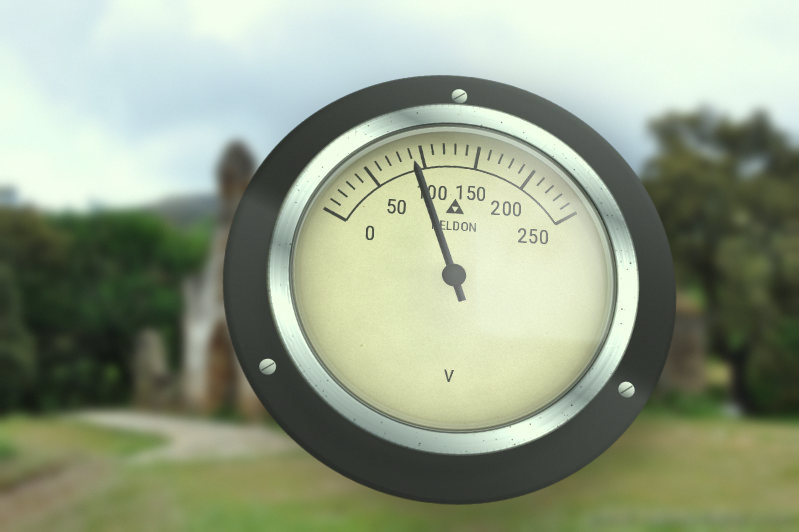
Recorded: 90V
